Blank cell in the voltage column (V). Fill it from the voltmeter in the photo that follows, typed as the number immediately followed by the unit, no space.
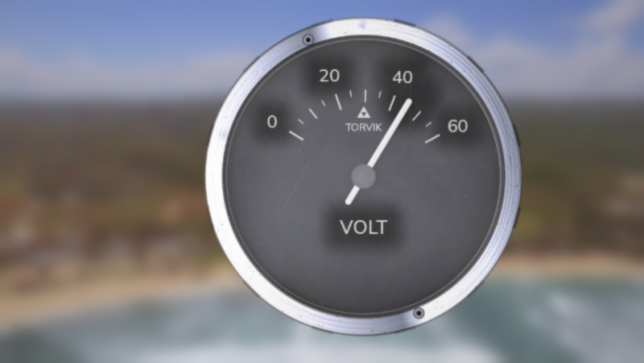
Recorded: 45V
